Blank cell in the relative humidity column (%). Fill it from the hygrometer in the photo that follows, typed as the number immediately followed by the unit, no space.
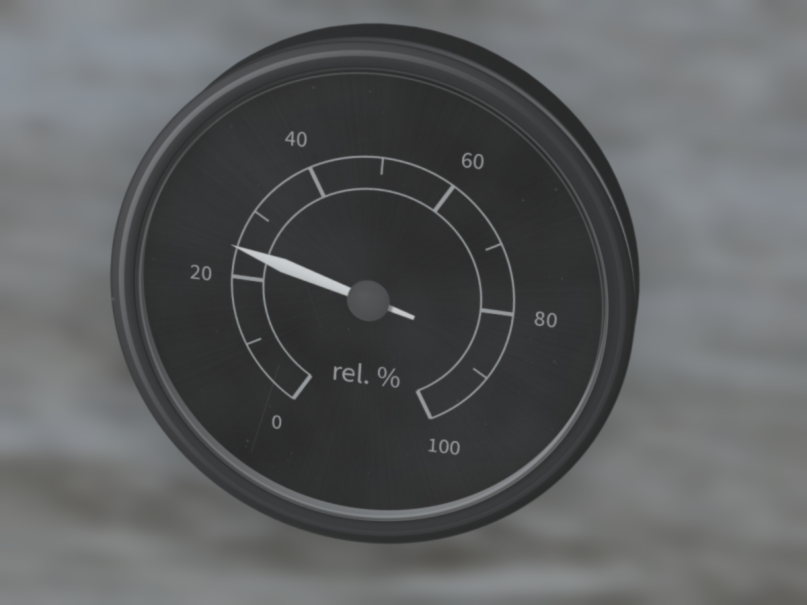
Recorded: 25%
